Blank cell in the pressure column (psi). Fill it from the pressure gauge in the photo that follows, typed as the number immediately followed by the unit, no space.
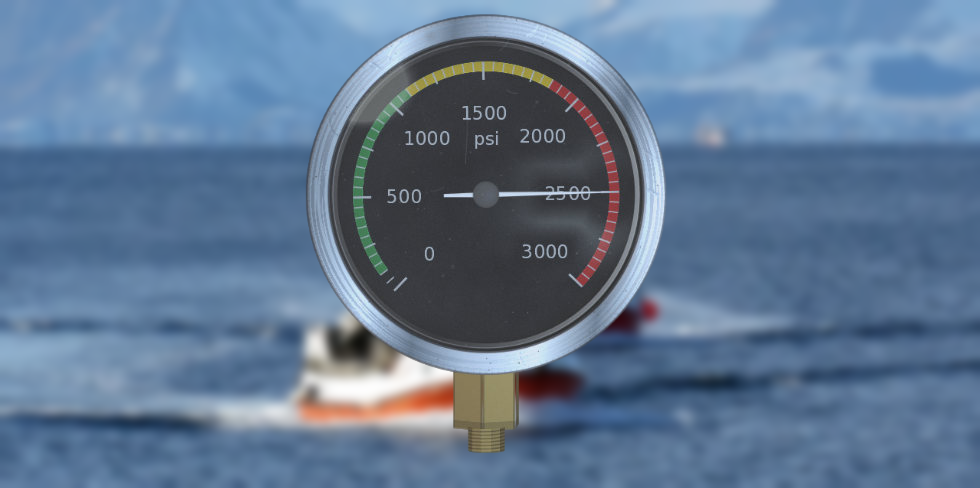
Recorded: 2500psi
